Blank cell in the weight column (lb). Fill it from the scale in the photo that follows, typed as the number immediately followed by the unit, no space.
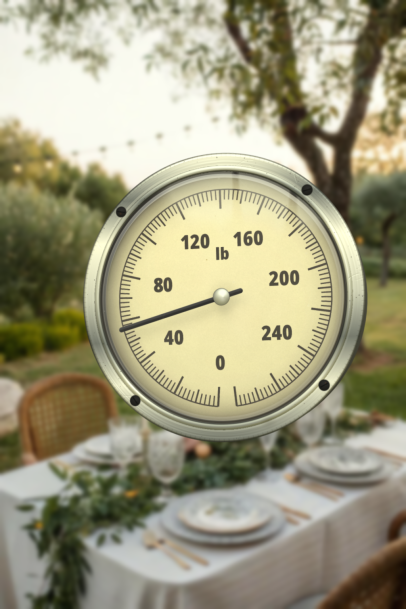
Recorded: 56lb
